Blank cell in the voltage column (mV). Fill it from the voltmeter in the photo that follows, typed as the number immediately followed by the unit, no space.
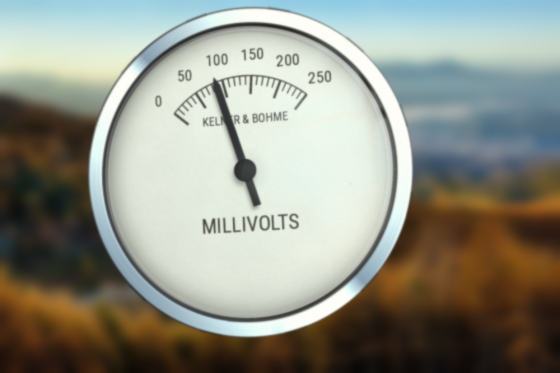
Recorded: 90mV
